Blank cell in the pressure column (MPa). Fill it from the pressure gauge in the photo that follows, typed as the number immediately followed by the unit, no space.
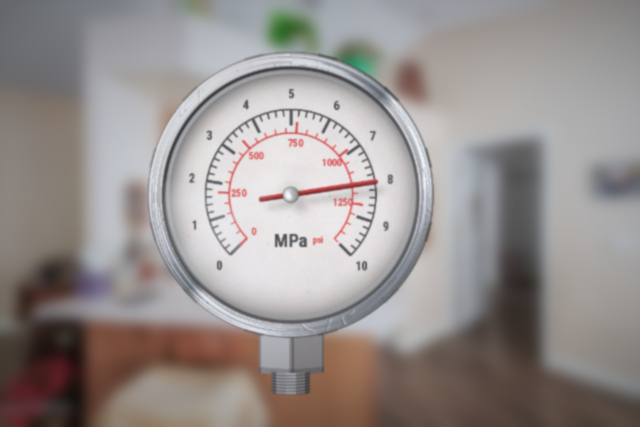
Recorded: 8MPa
